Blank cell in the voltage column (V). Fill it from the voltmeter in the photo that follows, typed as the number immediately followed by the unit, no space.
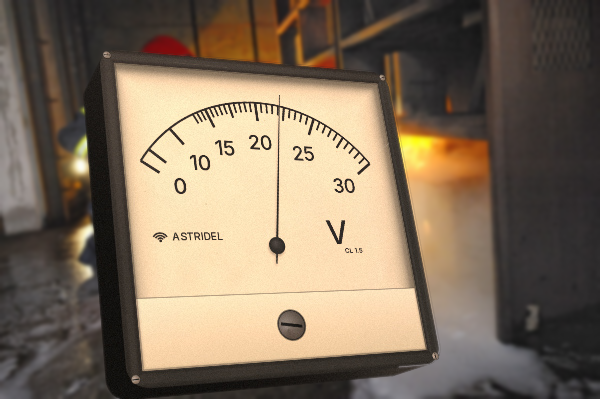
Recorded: 22V
